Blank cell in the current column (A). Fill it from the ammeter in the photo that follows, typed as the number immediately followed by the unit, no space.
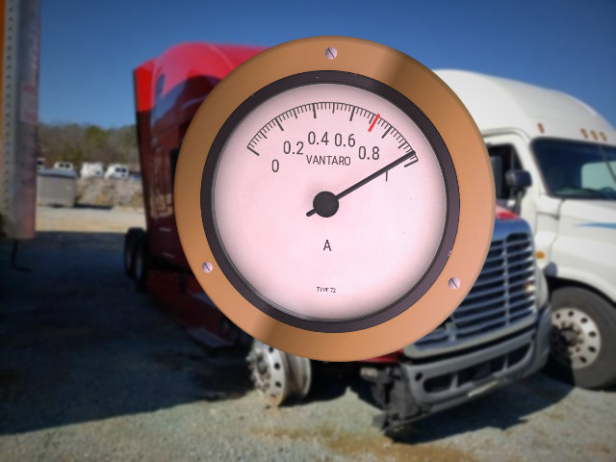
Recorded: 0.96A
